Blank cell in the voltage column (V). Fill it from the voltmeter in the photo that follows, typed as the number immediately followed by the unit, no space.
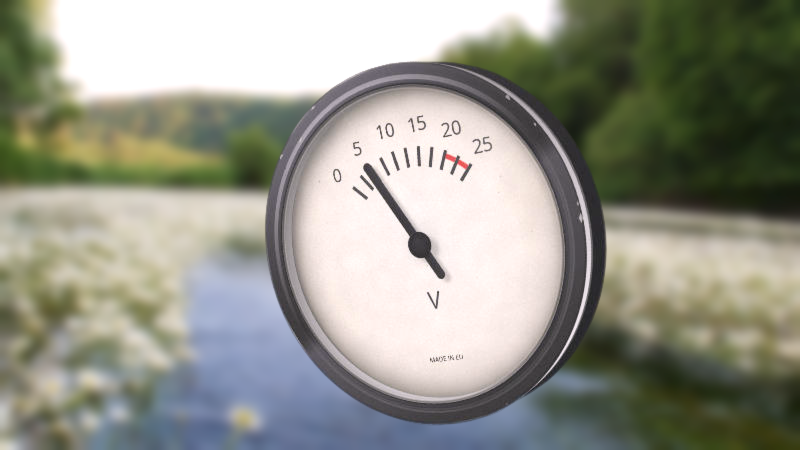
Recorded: 5V
